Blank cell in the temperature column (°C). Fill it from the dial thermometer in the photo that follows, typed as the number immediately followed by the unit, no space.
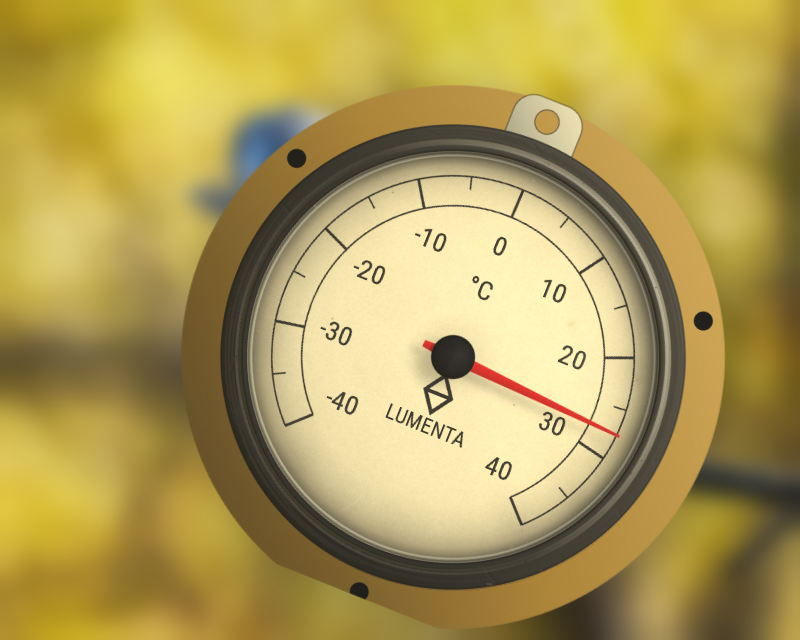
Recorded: 27.5°C
